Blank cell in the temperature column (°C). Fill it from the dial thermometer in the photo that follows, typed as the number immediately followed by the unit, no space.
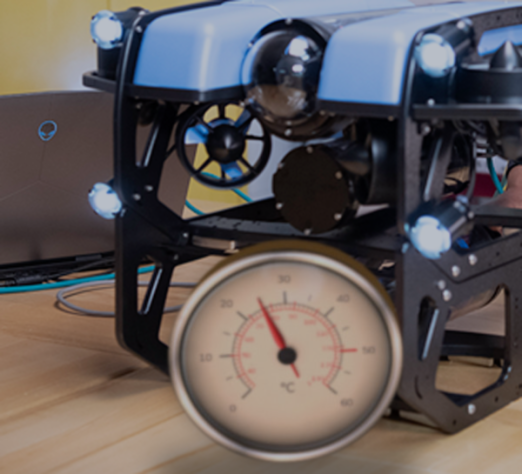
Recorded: 25°C
